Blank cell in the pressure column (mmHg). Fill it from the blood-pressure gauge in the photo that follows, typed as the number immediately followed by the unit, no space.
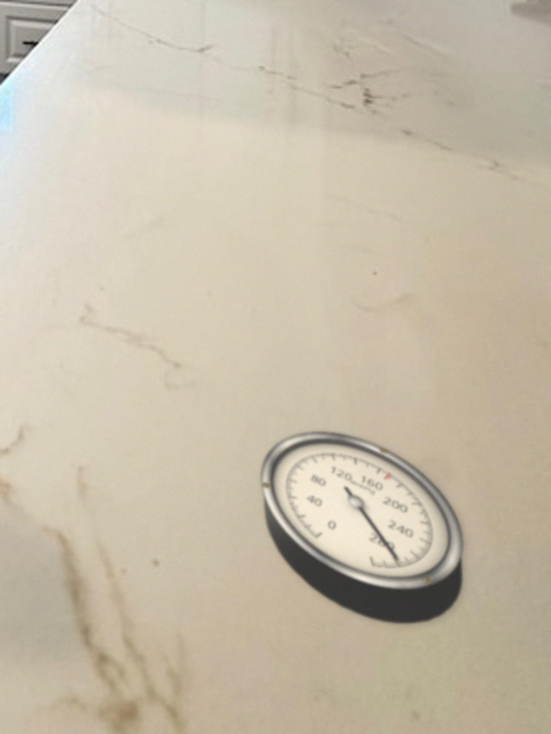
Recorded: 280mmHg
